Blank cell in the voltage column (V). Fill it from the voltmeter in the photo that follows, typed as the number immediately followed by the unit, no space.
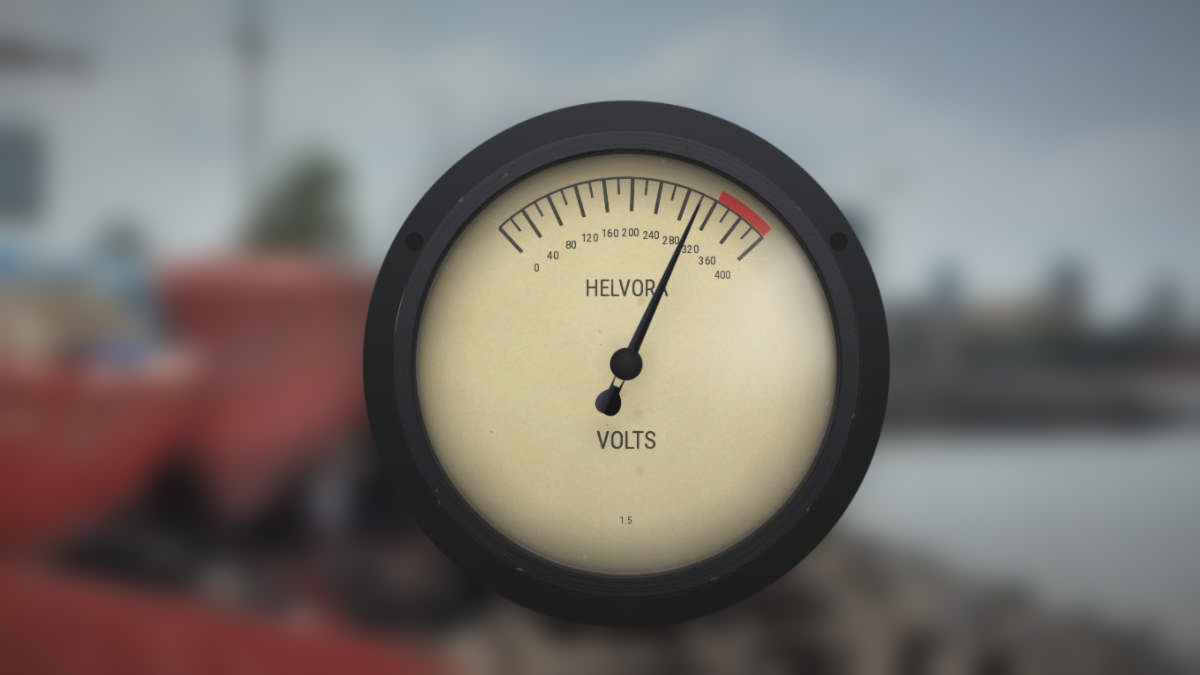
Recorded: 300V
